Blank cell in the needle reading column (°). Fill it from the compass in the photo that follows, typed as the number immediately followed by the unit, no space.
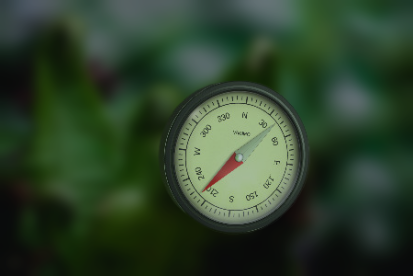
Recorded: 220°
